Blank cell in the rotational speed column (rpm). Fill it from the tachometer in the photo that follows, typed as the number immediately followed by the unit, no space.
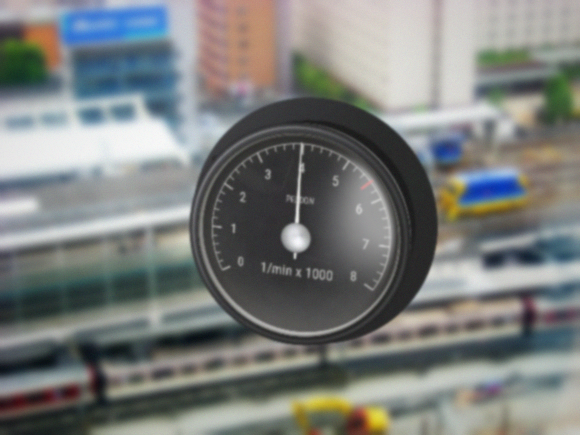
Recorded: 4000rpm
